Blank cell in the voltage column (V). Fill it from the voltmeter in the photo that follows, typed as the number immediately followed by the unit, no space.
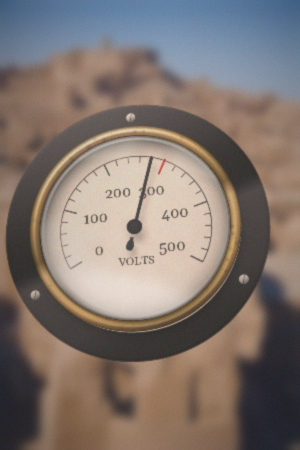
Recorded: 280V
